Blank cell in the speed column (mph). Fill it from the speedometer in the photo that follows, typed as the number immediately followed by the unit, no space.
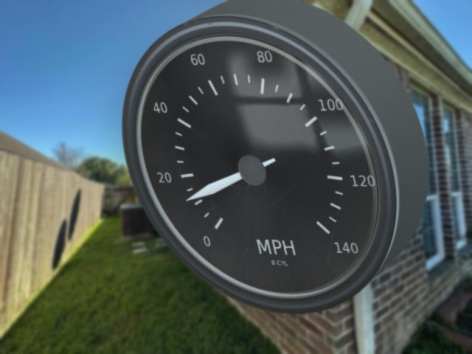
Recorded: 12.5mph
